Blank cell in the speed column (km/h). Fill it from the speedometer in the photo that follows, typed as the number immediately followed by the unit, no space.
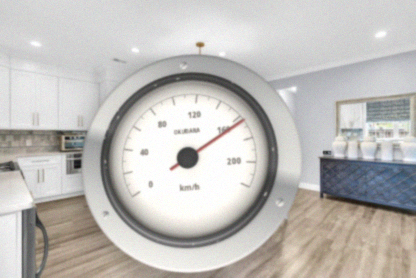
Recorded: 165km/h
